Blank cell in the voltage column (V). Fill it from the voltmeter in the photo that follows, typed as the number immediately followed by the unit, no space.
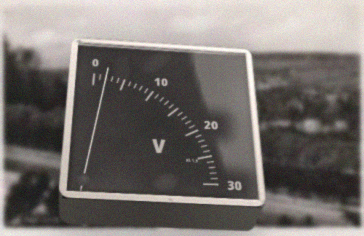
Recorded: 2V
